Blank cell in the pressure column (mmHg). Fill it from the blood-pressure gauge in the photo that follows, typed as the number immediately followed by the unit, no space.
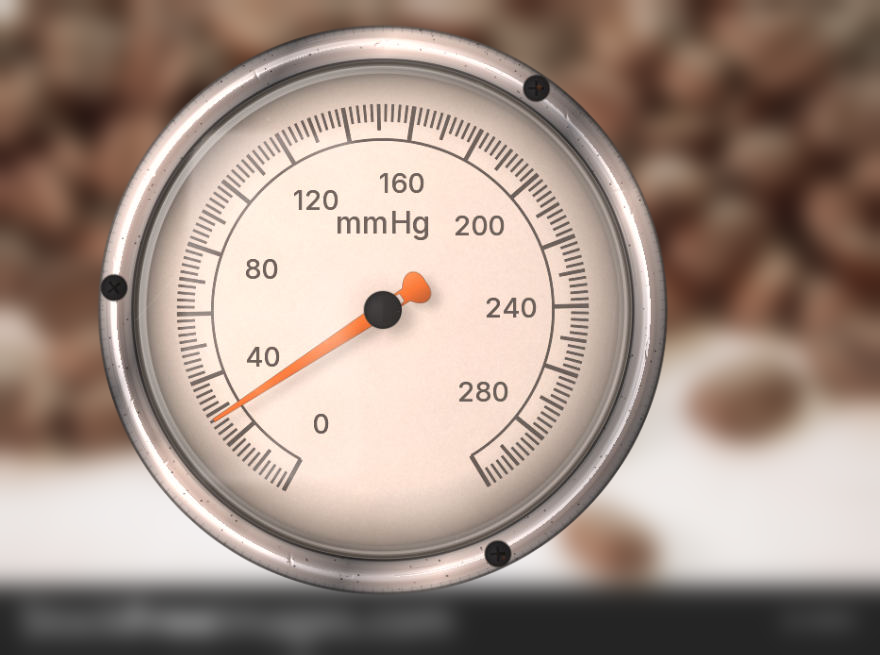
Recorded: 28mmHg
